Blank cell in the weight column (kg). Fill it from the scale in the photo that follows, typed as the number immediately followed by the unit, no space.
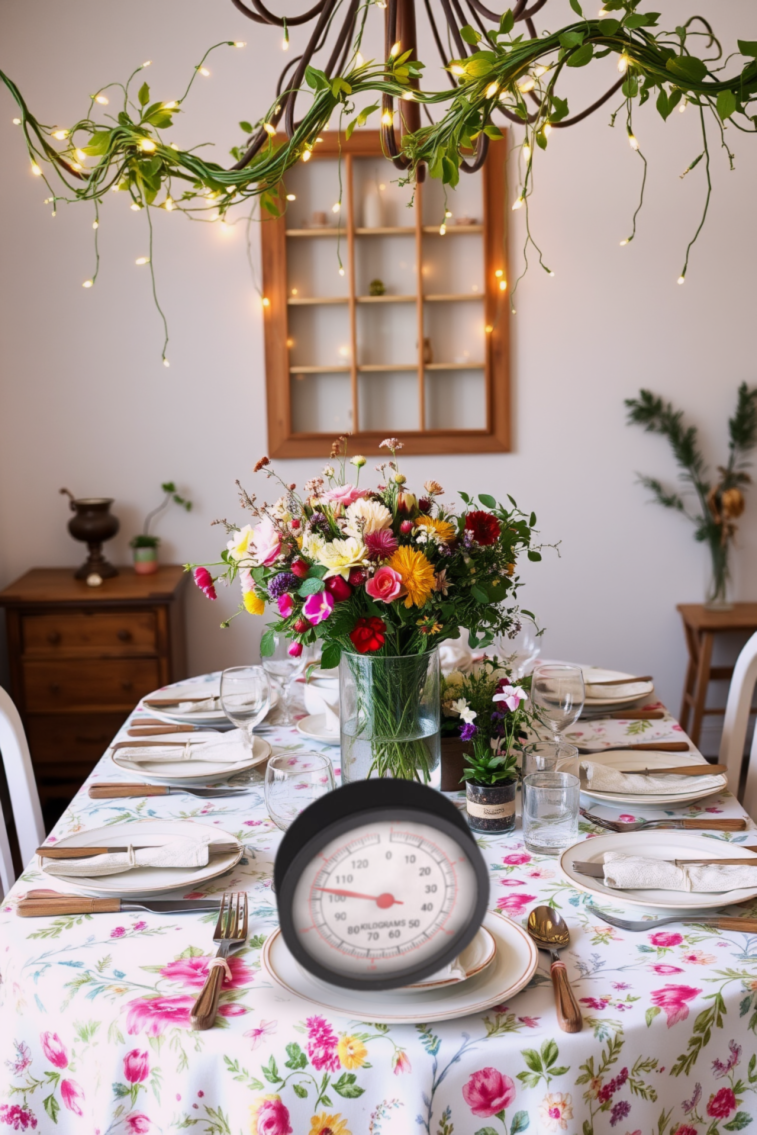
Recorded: 105kg
